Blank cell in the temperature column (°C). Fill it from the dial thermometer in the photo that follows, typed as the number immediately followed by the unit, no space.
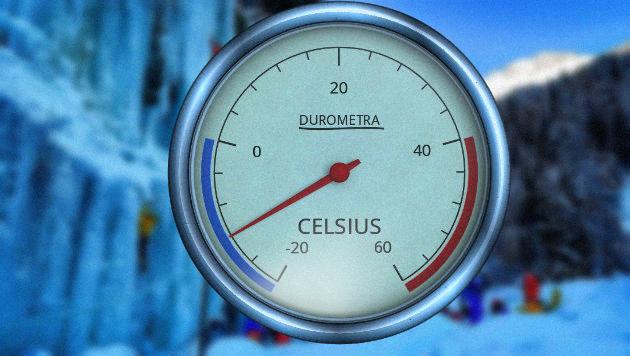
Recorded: -12°C
